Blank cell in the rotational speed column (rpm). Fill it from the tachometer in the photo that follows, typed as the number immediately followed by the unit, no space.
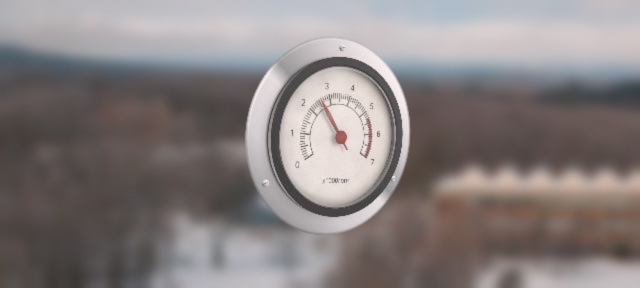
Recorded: 2500rpm
